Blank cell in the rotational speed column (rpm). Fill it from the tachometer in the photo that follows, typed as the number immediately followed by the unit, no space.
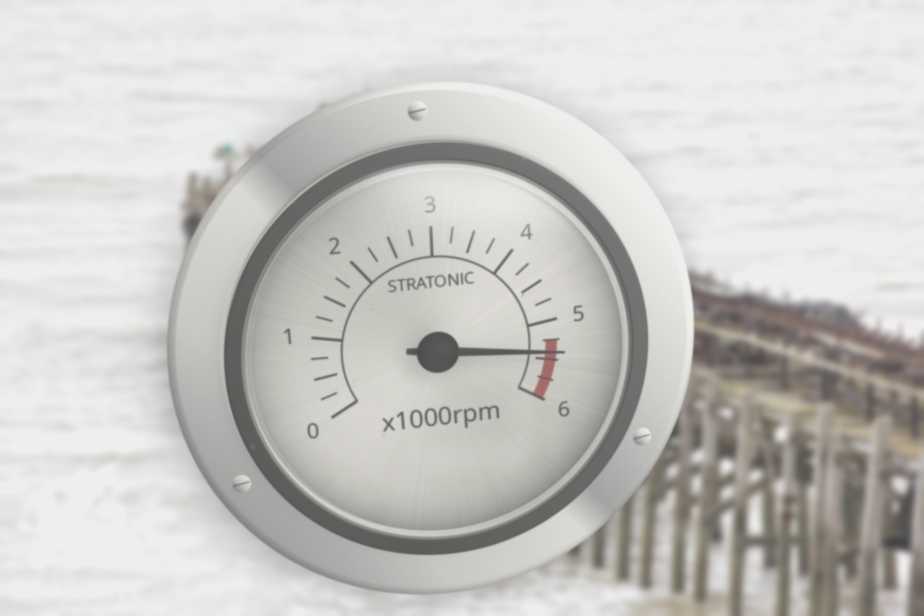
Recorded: 5375rpm
